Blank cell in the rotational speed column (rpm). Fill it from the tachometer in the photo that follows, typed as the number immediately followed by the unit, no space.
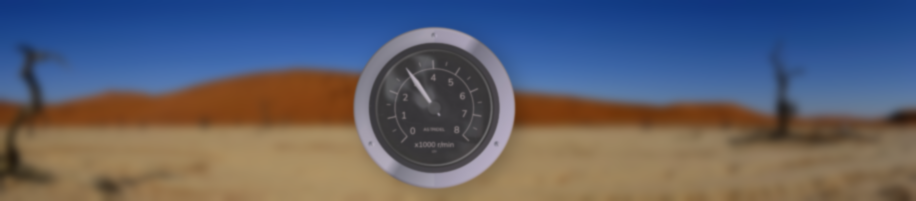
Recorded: 3000rpm
